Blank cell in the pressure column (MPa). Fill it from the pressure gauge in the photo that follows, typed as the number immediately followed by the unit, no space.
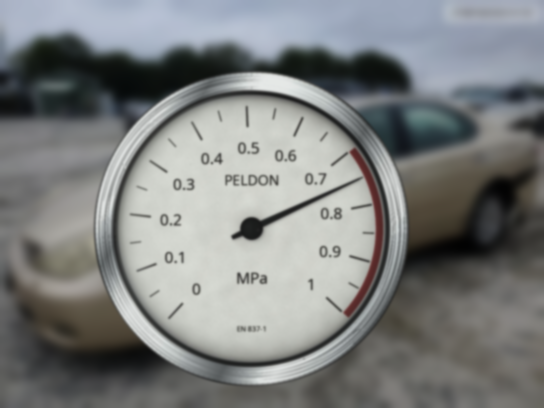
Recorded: 0.75MPa
